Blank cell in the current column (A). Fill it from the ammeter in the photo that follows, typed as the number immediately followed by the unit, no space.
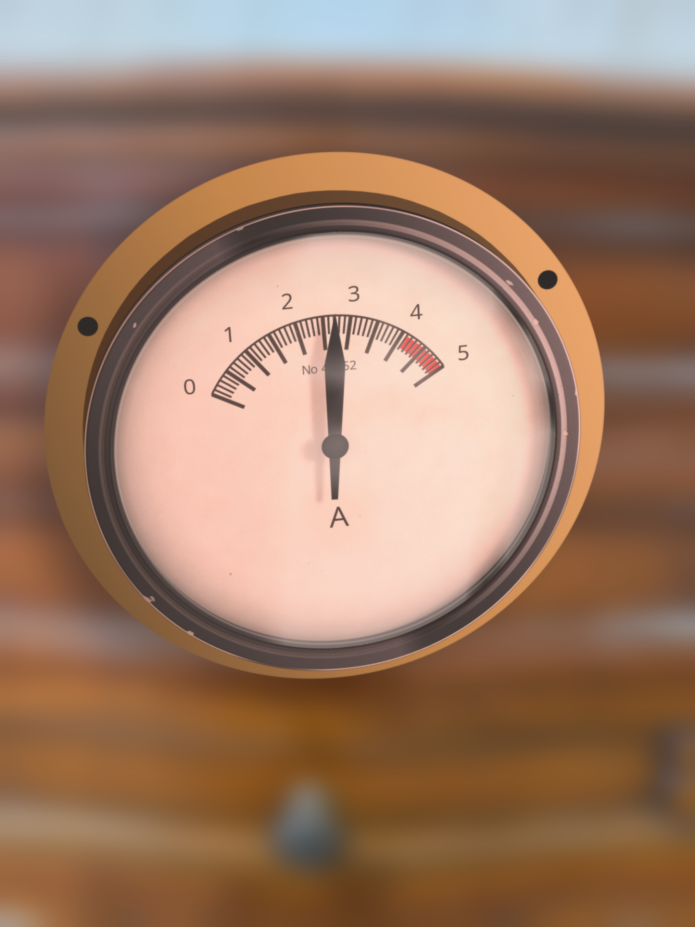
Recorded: 2.7A
